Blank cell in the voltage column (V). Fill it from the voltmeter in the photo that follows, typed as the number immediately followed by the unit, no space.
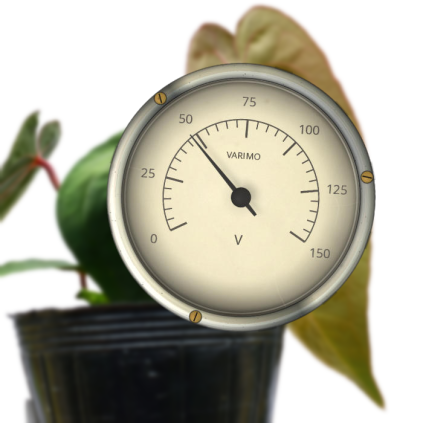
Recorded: 47.5V
